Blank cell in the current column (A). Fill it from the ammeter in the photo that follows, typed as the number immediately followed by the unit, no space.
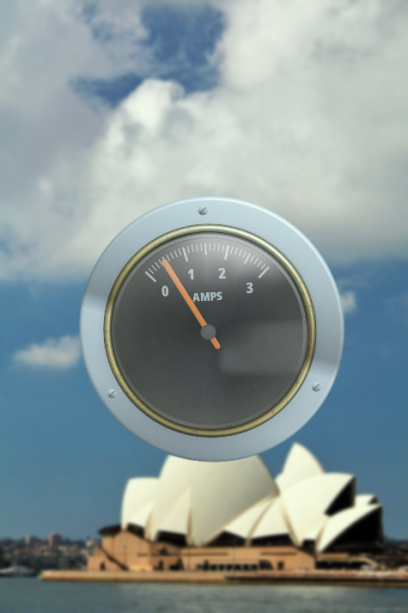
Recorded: 0.5A
